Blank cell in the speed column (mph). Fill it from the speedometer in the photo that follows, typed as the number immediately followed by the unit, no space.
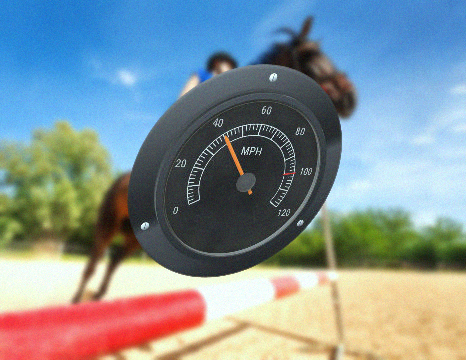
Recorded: 40mph
